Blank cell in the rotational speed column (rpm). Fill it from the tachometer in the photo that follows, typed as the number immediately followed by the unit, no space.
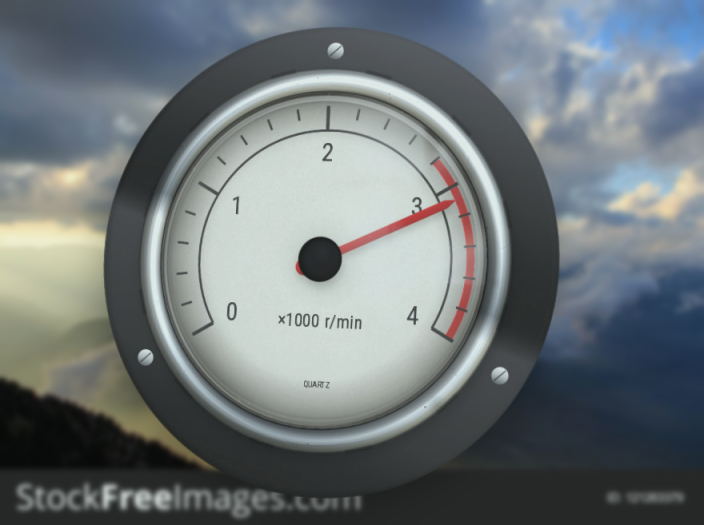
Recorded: 3100rpm
